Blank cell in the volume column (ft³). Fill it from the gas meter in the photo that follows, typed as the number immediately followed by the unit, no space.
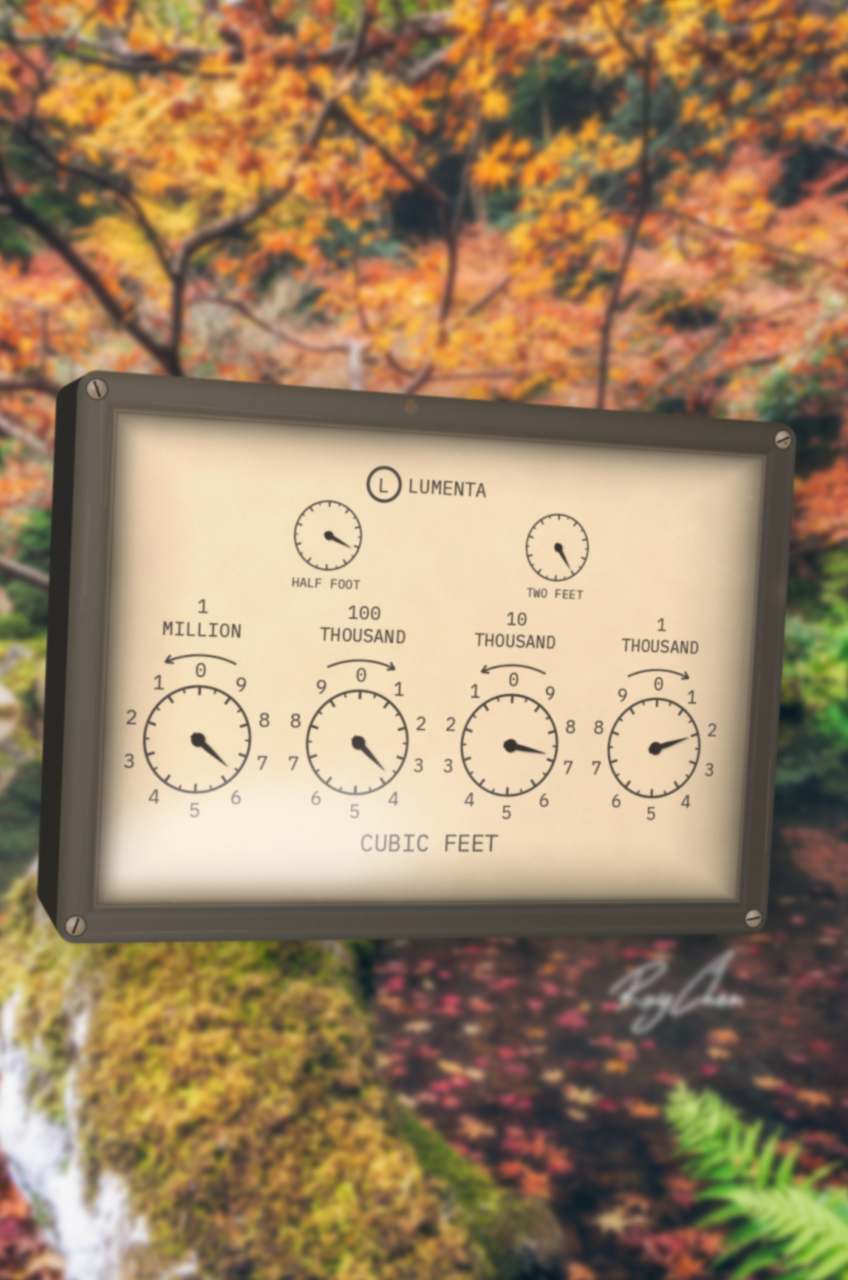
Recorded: 637200ft³
